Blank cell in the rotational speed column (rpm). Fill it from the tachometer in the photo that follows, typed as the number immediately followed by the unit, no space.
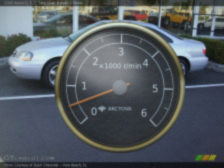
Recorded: 500rpm
